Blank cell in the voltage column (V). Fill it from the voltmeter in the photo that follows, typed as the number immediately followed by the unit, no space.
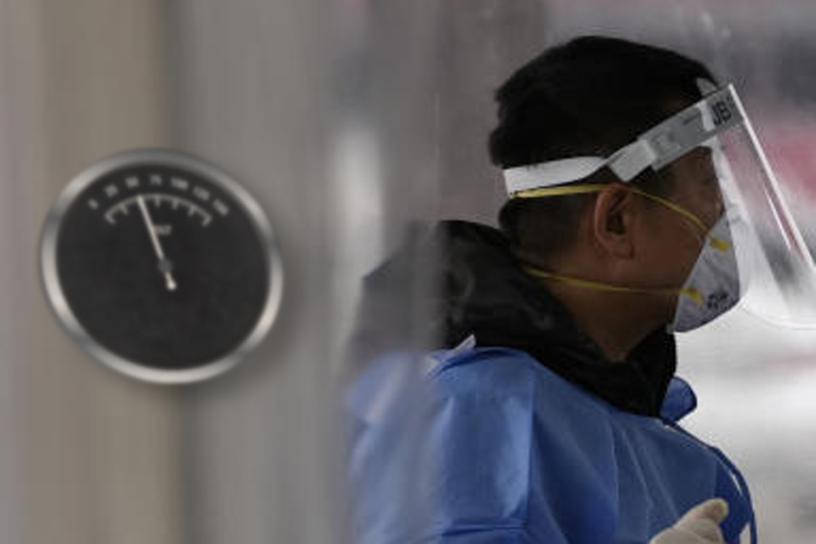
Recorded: 50V
